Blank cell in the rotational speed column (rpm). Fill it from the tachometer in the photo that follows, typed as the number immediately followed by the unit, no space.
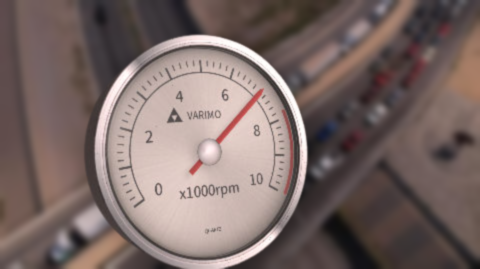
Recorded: 7000rpm
